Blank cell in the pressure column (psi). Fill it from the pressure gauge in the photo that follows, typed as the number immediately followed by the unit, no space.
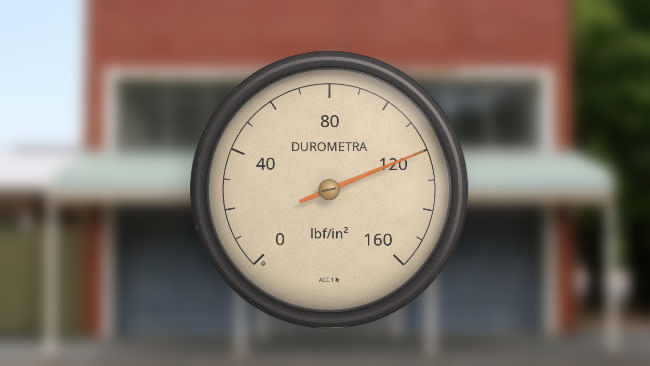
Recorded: 120psi
